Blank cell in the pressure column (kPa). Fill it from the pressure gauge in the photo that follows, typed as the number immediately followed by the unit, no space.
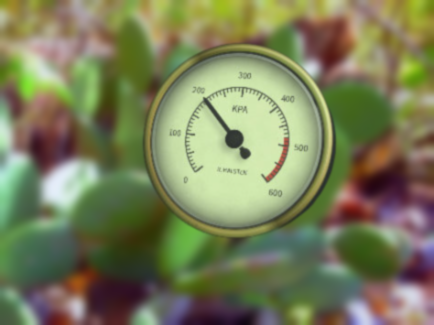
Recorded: 200kPa
